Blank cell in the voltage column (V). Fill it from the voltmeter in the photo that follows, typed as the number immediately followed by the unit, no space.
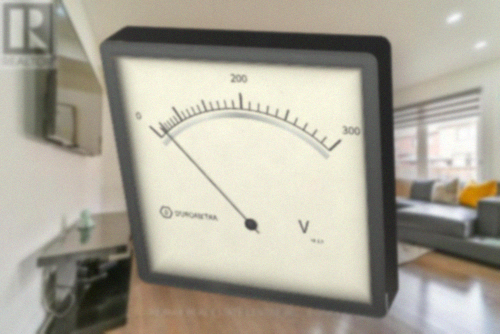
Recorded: 50V
